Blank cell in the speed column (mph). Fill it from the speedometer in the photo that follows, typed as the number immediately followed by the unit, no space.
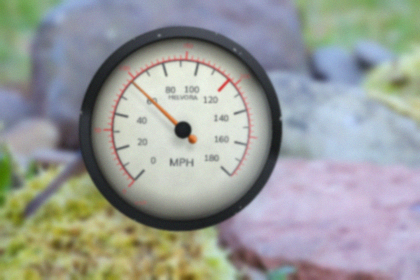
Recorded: 60mph
